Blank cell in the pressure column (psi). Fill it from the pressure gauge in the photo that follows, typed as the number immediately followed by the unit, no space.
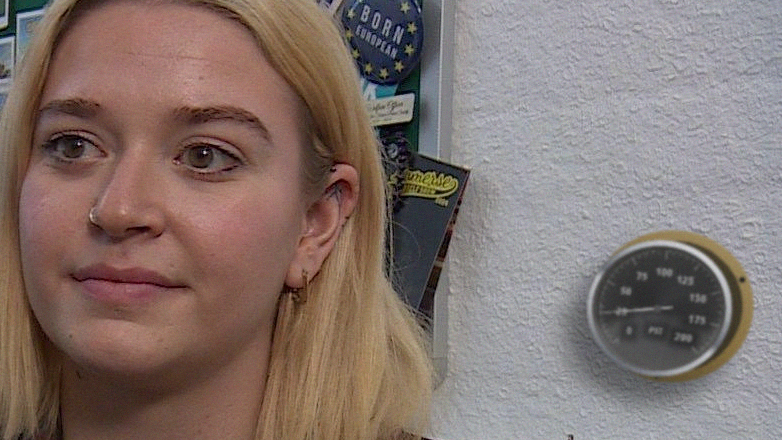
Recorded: 25psi
